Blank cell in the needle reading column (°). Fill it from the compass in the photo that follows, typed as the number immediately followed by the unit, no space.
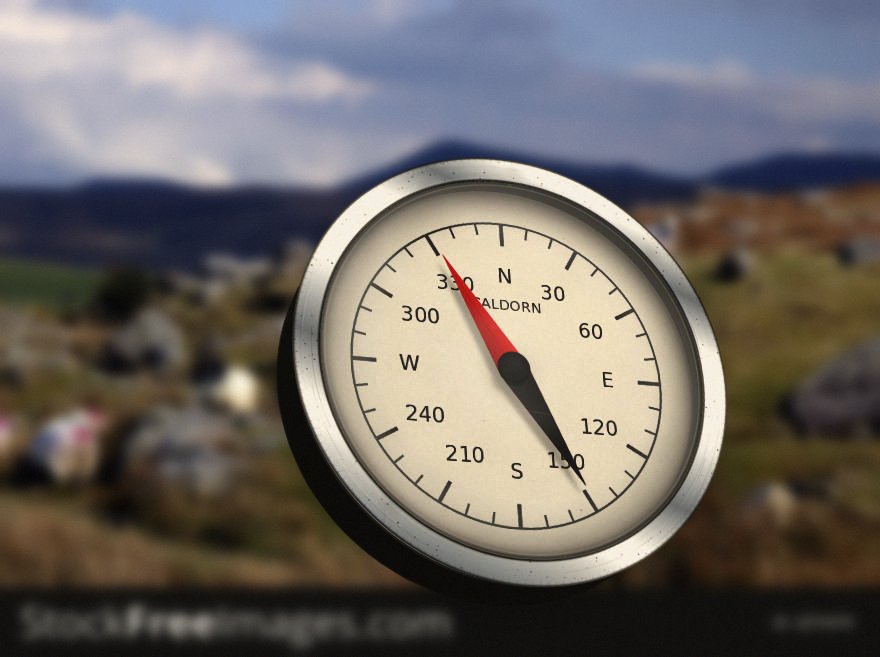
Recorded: 330°
